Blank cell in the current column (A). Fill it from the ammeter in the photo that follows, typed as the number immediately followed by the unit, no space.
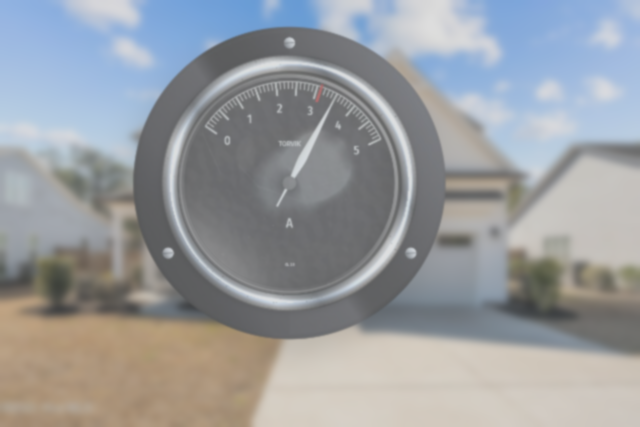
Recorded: 3.5A
